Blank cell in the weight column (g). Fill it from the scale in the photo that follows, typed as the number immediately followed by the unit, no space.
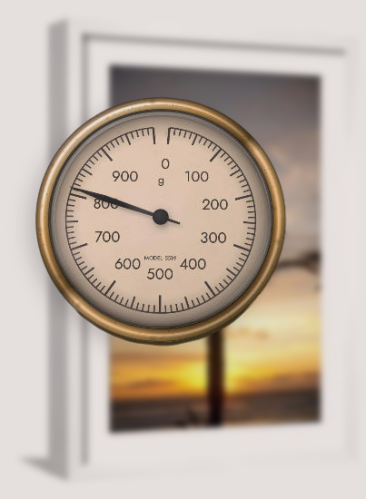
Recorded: 810g
